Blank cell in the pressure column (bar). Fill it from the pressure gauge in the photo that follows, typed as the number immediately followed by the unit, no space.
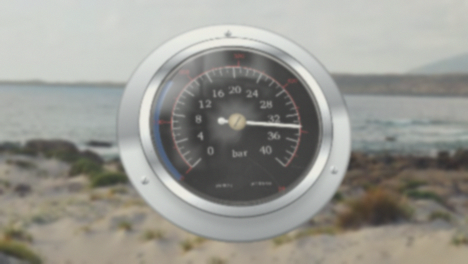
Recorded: 34bar
